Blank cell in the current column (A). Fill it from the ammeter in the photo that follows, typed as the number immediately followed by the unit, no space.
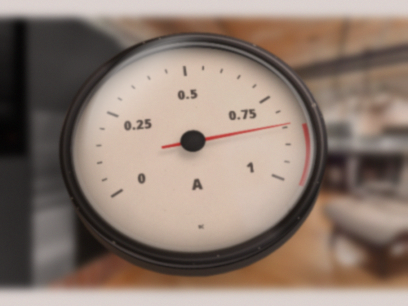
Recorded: 0.85A
